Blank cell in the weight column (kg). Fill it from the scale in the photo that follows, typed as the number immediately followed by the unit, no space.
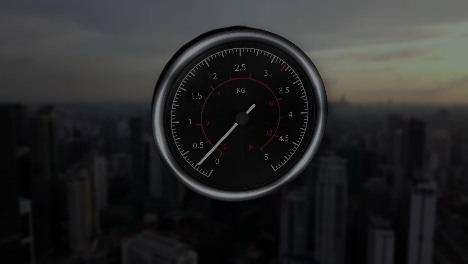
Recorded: 0.25kg
